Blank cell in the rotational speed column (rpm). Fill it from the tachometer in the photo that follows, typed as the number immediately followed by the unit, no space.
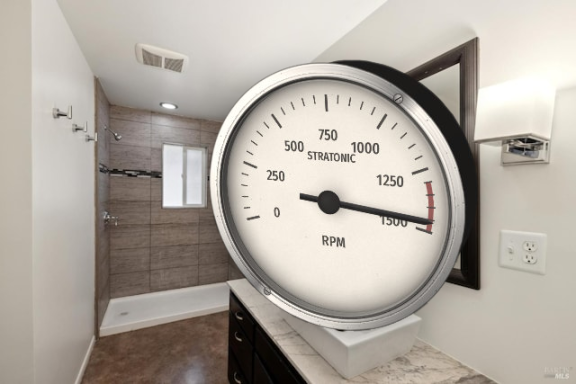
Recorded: 1450rpm
